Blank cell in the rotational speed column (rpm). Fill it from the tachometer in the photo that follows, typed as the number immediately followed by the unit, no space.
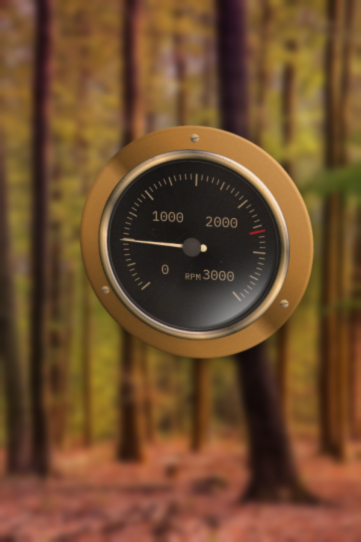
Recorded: 500rpm
